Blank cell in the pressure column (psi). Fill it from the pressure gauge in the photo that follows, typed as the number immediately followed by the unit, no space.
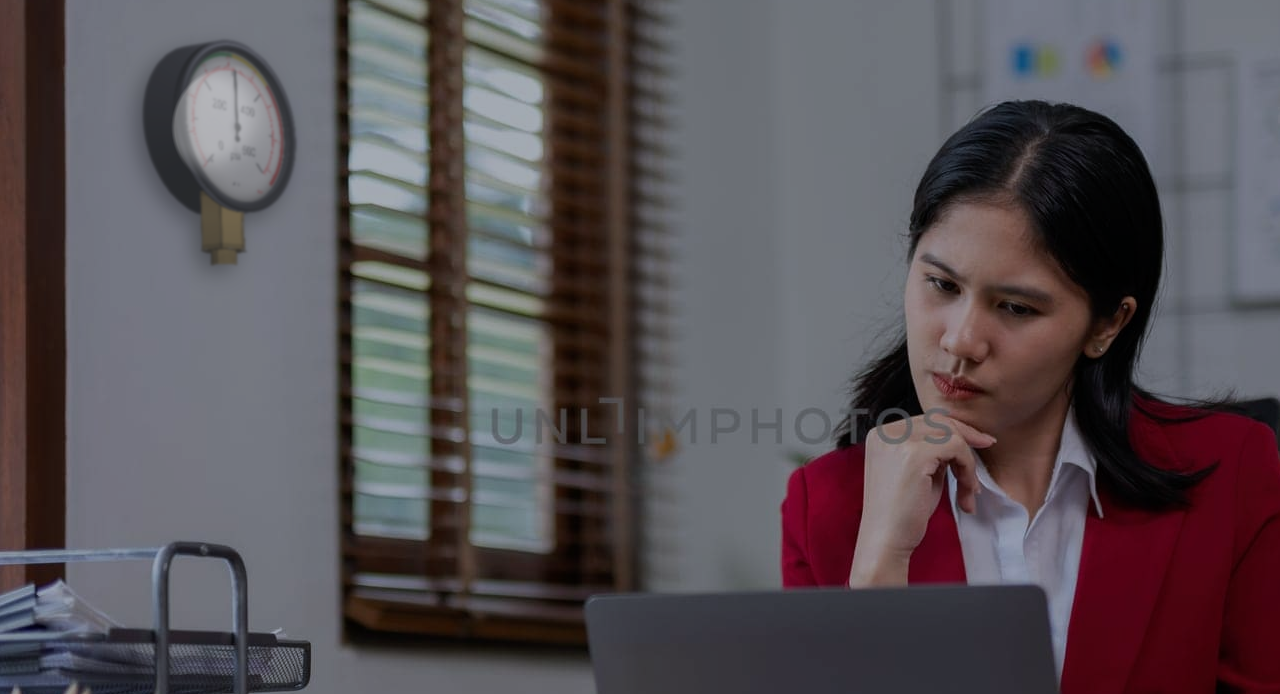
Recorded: 300psi
